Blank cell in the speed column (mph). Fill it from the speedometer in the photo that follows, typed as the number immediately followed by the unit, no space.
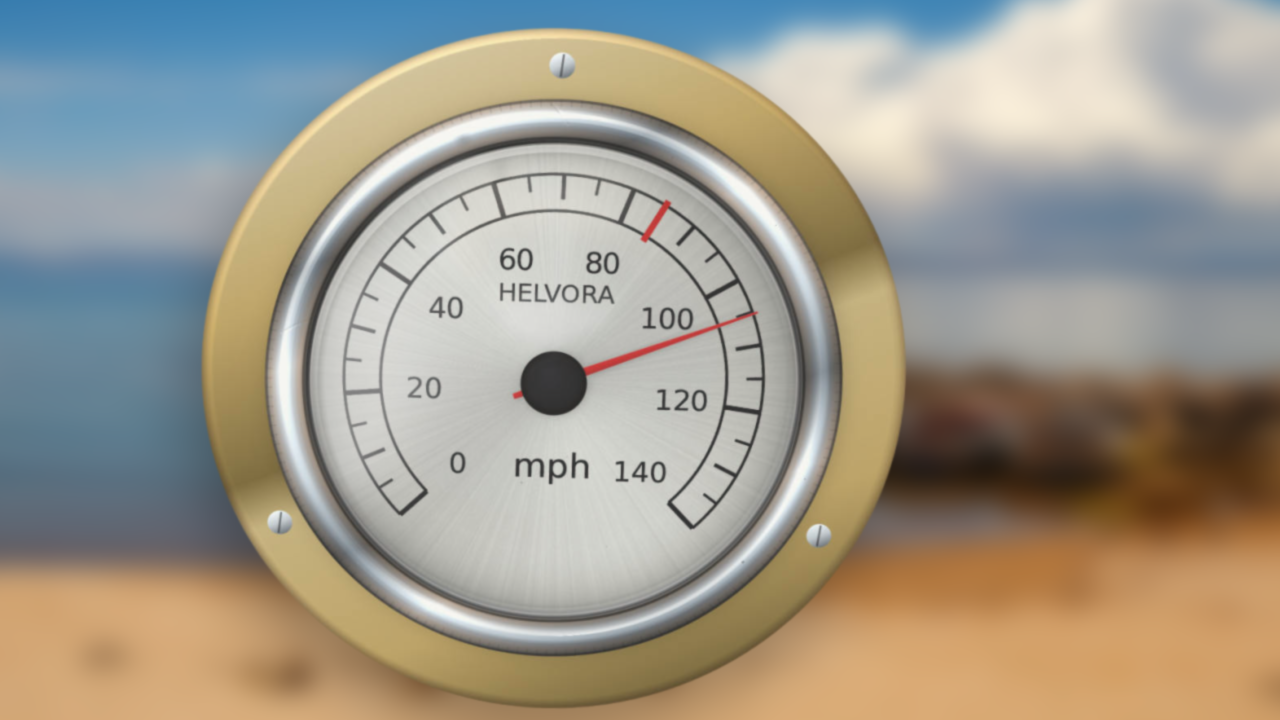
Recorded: 105mph
